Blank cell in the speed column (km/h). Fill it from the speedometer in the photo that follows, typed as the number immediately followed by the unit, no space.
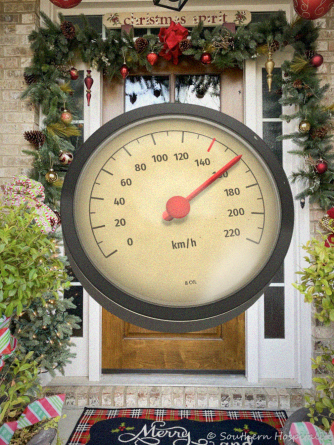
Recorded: 160km/h
